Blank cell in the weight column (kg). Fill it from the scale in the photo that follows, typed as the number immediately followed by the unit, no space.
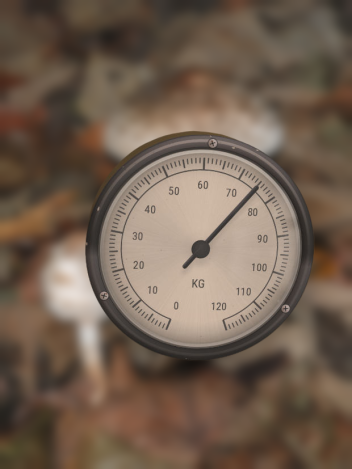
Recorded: 75kg
